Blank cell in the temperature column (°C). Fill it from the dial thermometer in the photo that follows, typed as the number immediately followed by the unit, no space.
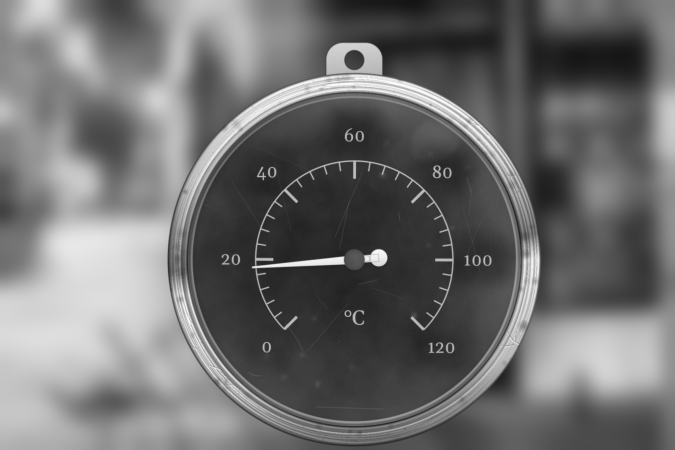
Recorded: 18°C
